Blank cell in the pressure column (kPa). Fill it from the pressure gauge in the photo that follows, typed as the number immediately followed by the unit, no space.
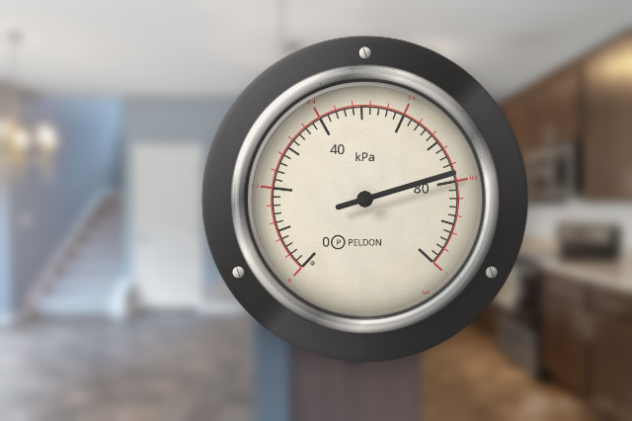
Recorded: 78kPa
